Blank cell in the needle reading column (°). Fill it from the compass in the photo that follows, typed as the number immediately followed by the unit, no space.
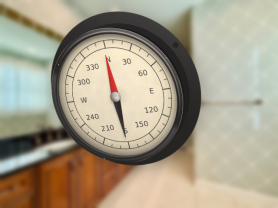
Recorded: 0°
